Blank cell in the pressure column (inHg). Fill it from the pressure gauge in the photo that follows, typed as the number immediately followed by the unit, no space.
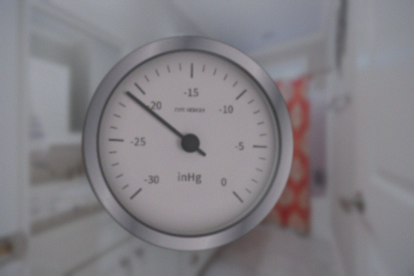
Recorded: -21inHg
